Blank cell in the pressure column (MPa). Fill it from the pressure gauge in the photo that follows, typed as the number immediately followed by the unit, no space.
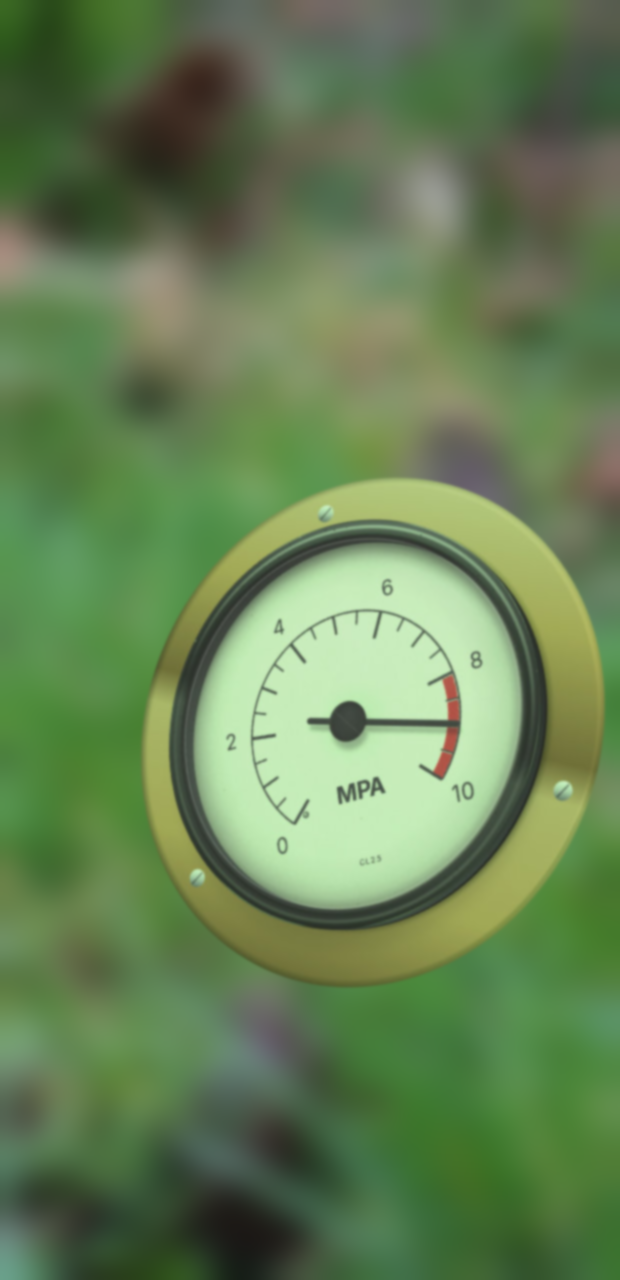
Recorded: 9MPa
